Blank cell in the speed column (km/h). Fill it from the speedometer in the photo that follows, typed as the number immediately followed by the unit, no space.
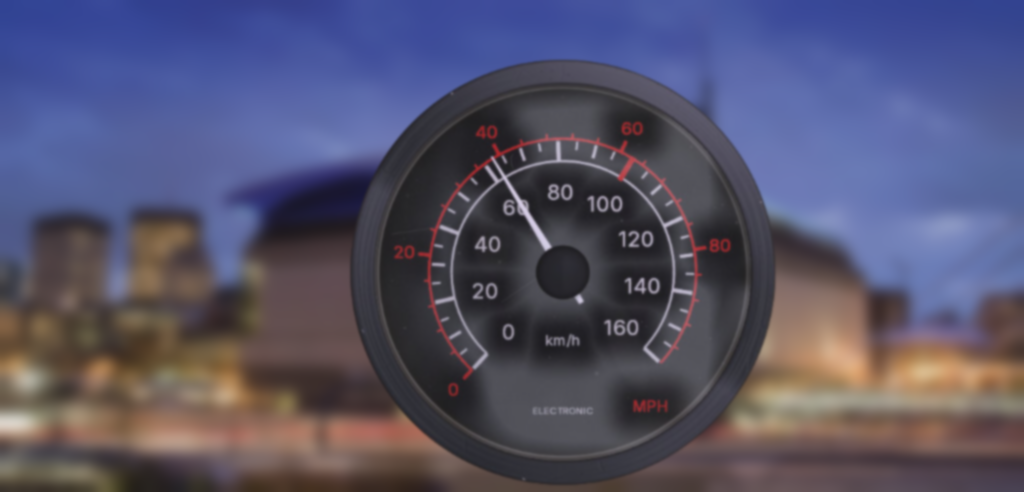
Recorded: 62.5km/h
